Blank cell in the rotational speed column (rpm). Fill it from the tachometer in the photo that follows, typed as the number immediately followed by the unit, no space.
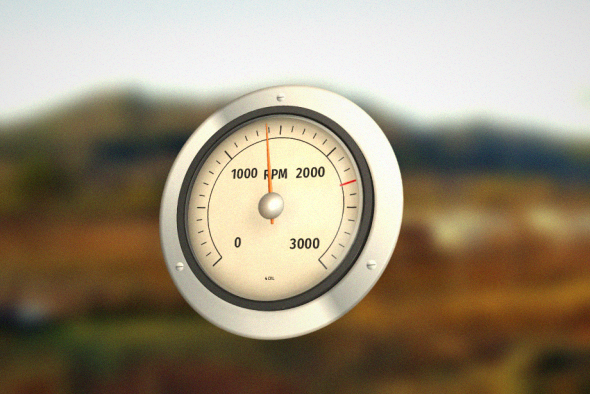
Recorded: 1400rpm
